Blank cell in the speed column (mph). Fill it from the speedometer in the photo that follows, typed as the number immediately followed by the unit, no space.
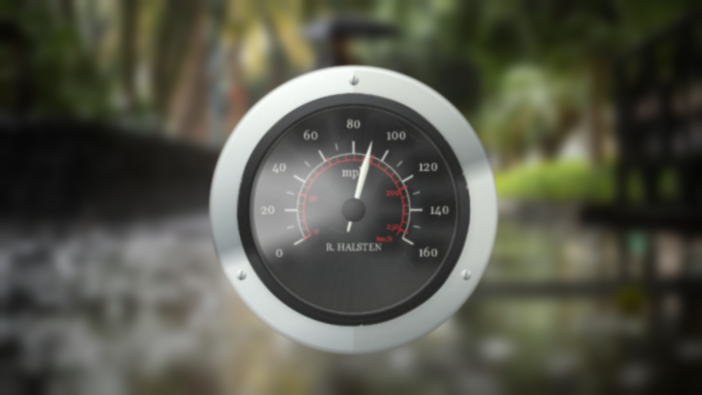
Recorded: 90mph
